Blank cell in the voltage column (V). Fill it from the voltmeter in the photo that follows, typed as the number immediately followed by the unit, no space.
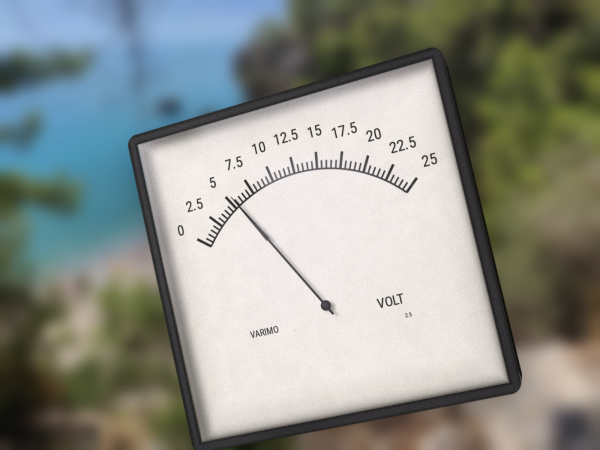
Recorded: 5.5V
